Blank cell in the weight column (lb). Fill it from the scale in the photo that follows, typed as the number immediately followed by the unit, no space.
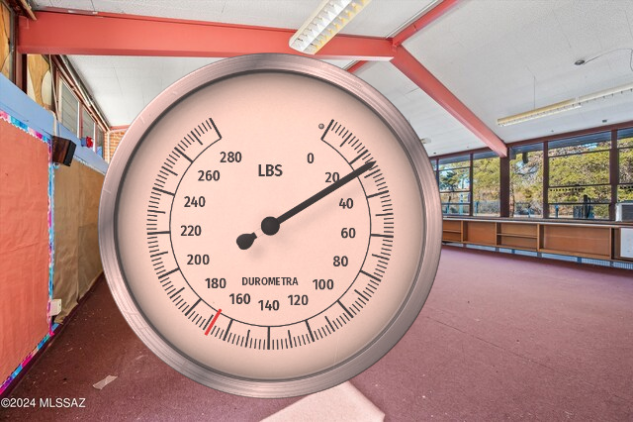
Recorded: 26lb
